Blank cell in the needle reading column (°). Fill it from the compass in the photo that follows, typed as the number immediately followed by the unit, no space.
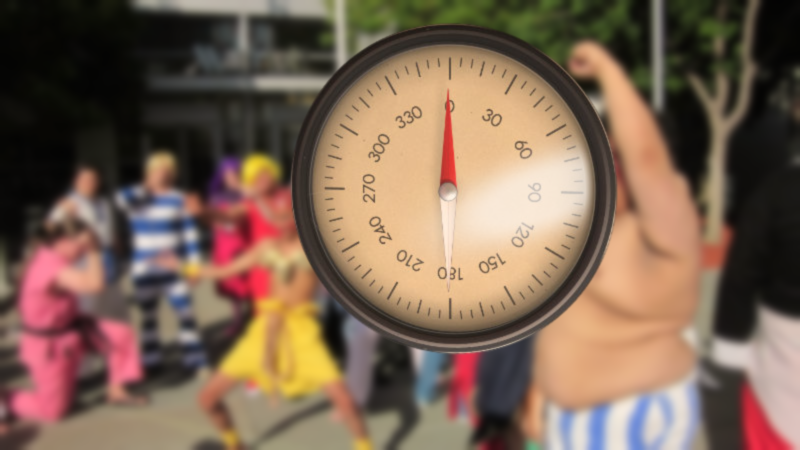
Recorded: 0°
